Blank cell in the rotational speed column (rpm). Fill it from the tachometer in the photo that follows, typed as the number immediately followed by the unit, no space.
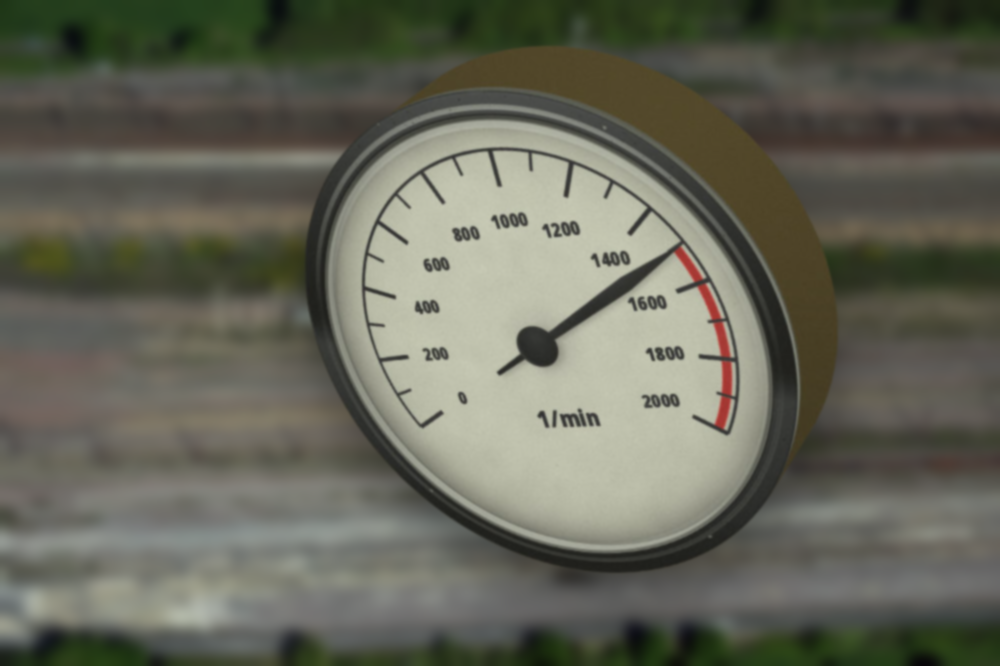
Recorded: 1500rpm
